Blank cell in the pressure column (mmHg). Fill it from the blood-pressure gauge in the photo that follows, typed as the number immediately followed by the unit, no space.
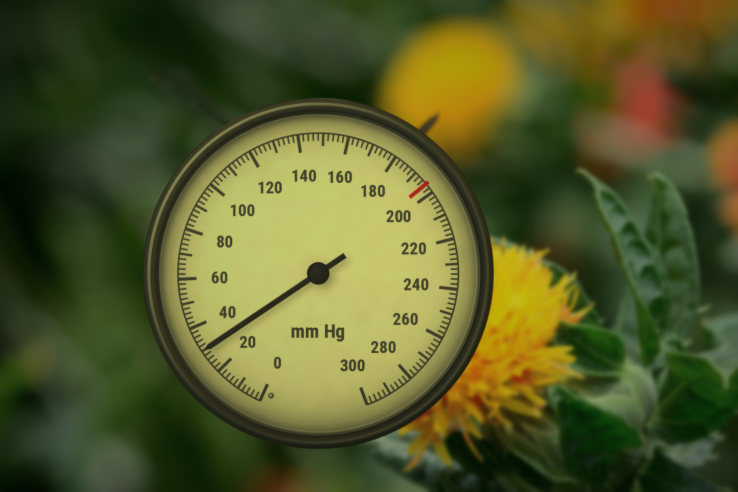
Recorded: 30mmHg
